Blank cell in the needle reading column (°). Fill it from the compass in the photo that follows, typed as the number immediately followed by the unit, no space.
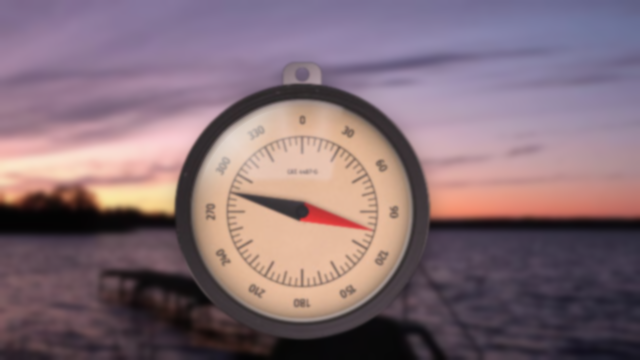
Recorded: 105°
